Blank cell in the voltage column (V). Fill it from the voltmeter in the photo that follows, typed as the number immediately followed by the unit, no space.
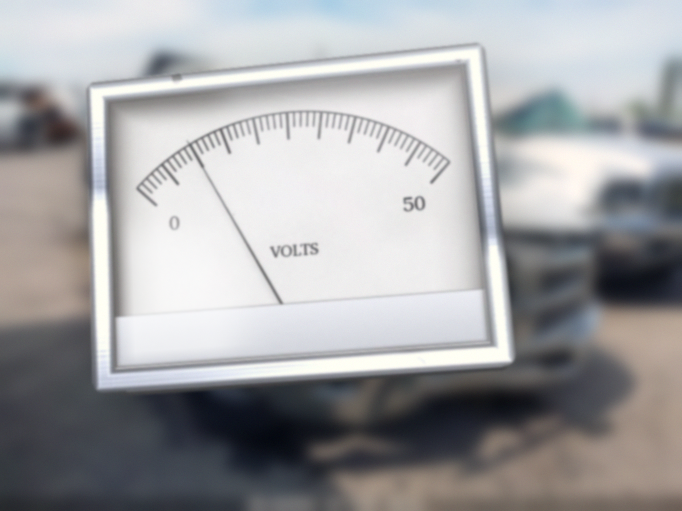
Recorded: 10V
